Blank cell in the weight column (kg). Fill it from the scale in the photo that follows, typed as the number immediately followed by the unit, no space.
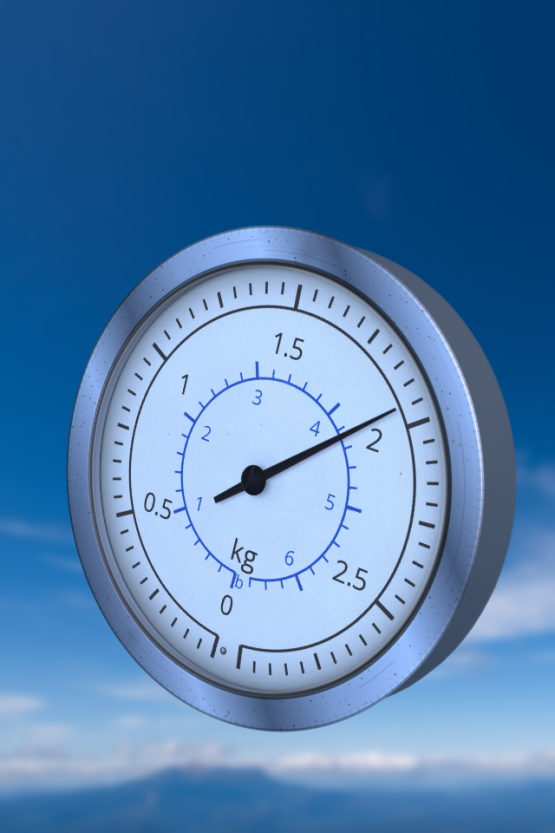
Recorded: 1.95kg
